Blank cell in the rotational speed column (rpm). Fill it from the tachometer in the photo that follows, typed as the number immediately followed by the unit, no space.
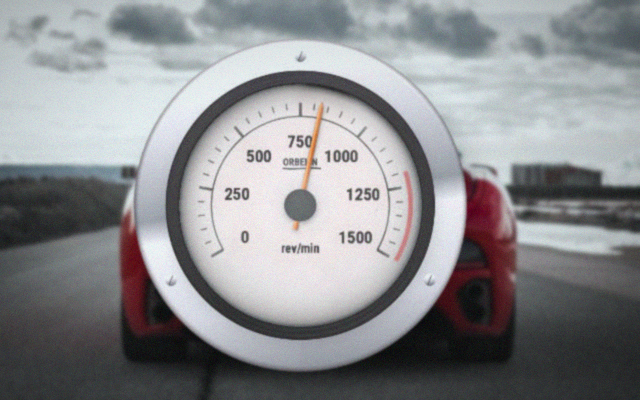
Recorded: 825rpm
